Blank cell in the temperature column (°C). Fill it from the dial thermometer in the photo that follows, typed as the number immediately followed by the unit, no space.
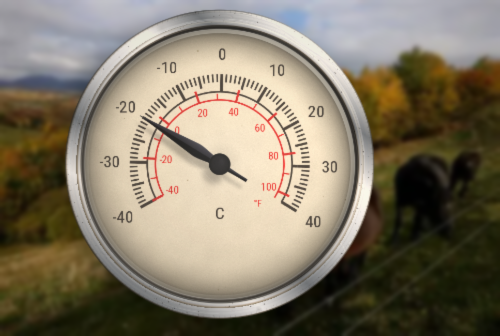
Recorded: -20°C
